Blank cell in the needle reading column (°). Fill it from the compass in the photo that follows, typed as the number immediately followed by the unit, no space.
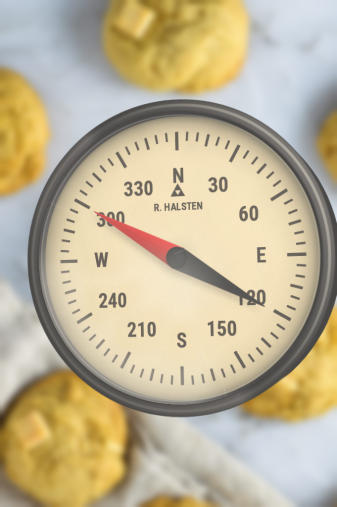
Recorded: 300°
